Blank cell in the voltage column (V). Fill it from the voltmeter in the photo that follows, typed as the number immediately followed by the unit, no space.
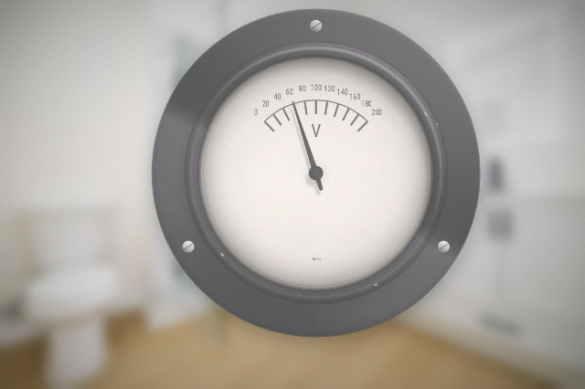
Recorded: 60V
